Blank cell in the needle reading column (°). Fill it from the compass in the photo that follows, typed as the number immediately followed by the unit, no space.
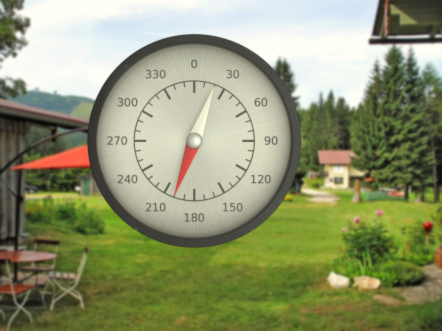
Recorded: 200°
